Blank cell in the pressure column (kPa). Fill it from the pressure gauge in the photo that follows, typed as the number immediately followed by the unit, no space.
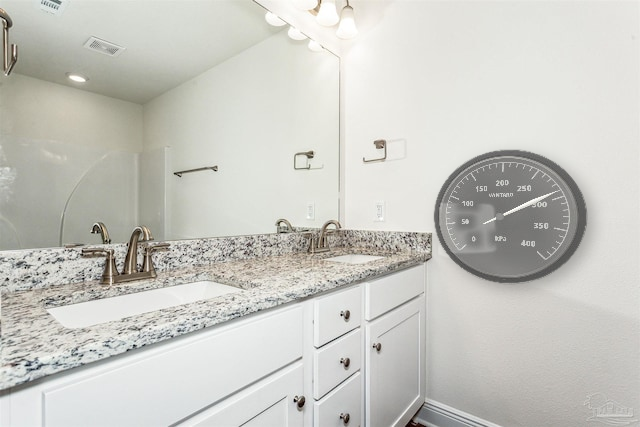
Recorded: 290kPa
